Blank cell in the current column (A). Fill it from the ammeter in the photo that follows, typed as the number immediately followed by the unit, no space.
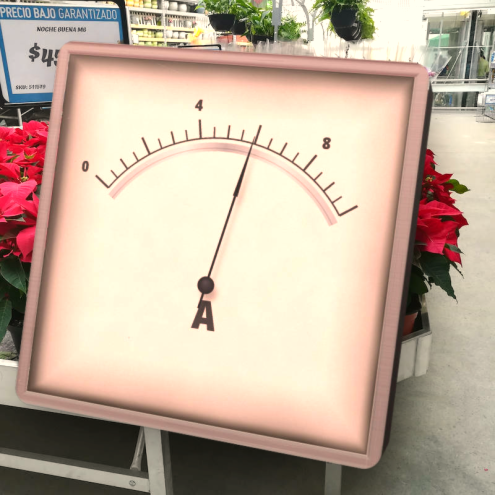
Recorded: 6A
